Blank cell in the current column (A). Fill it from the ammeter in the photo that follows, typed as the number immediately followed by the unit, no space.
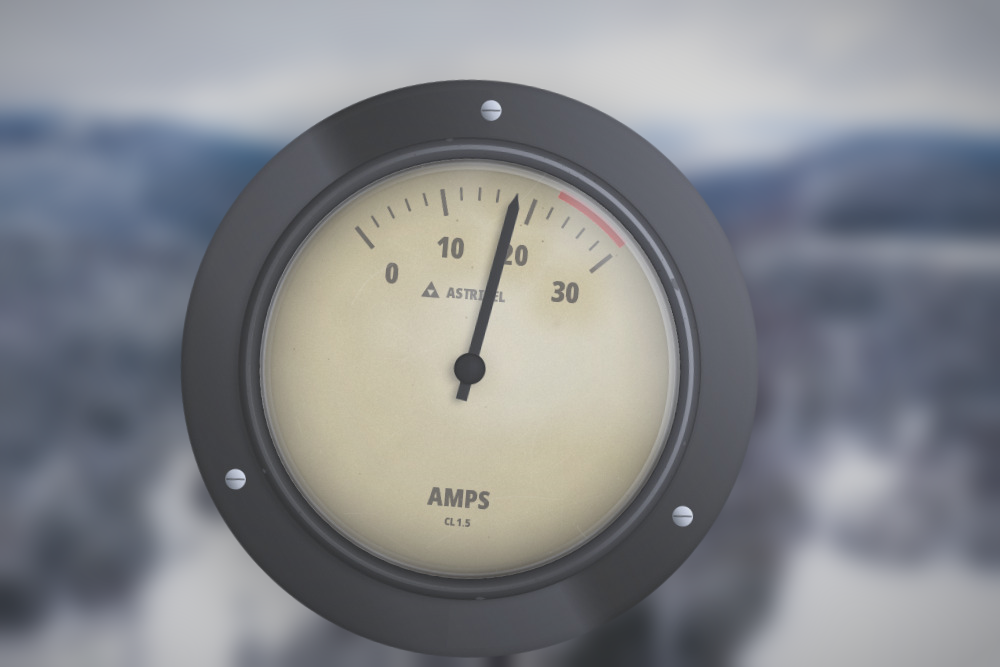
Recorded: 18A
